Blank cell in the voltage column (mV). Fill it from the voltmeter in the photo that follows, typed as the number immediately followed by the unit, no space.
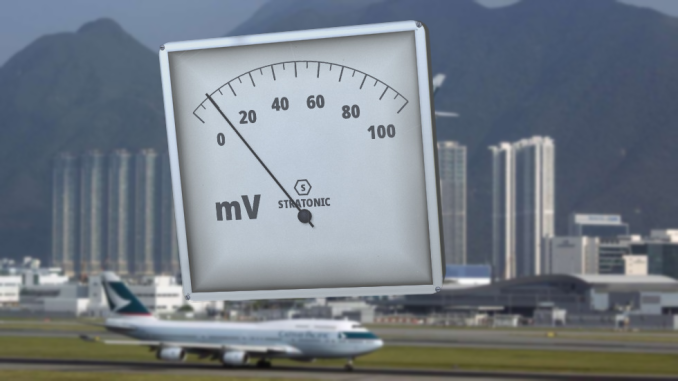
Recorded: 10mV
